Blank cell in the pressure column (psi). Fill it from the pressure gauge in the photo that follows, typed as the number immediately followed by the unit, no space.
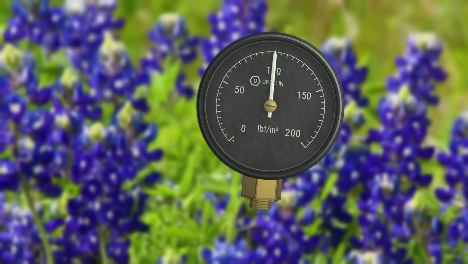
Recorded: 100psi
